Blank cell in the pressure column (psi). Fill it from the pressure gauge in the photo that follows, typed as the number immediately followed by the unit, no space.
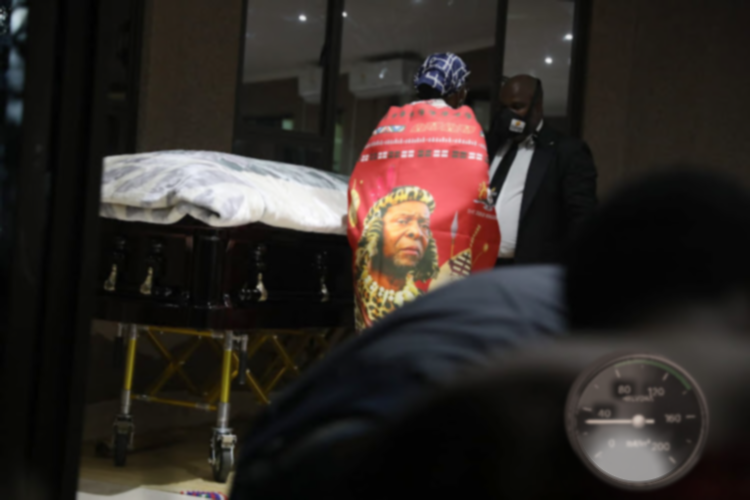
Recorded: 30psi
